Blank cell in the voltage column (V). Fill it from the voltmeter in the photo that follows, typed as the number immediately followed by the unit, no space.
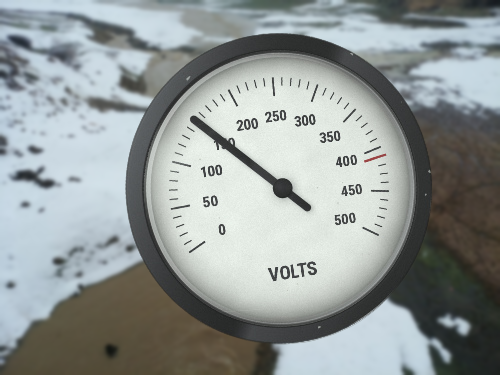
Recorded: 150V
